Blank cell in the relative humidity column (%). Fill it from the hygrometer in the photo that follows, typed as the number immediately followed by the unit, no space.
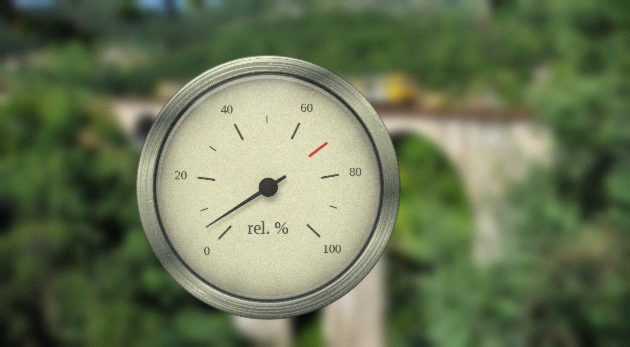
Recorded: 5%
